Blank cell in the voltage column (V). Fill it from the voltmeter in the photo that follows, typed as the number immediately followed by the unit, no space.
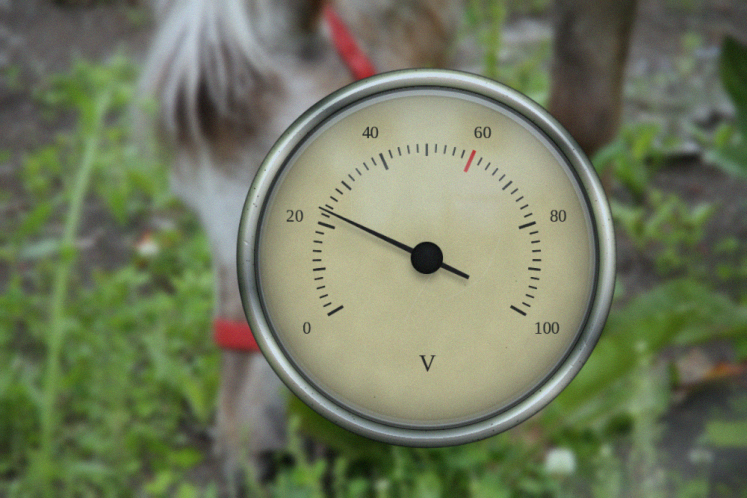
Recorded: 23V
